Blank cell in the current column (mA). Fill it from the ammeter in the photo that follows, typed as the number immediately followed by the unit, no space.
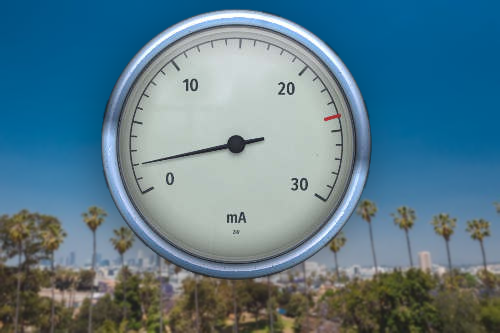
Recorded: 2mA
